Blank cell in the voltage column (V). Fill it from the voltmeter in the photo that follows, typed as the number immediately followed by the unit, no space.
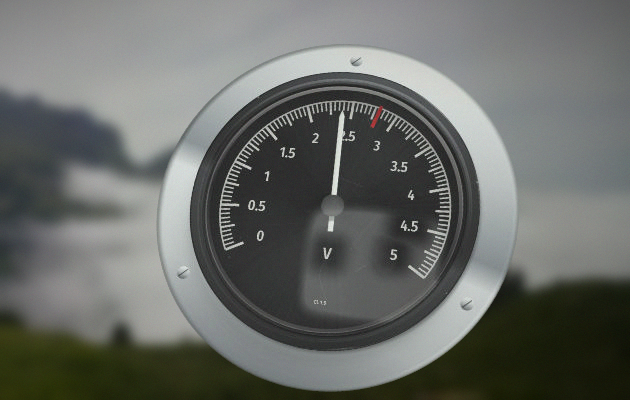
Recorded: 2.4V
